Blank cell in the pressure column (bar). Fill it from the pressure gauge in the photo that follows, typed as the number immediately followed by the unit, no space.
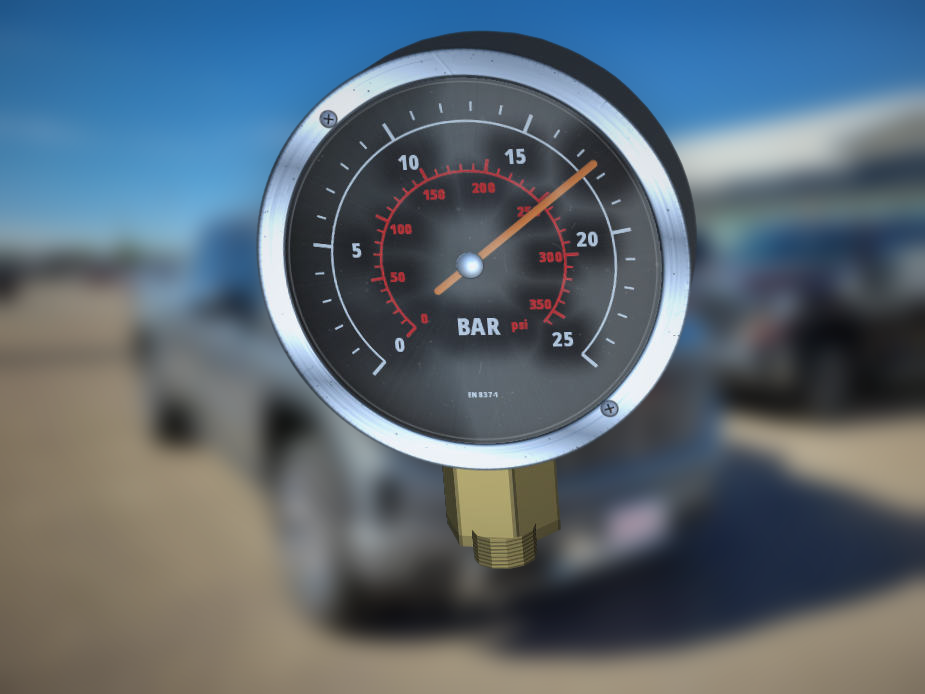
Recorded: 17.5bar
